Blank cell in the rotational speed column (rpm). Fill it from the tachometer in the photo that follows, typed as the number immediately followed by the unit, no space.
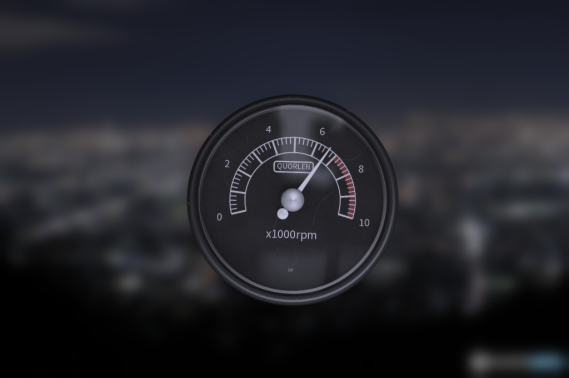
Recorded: 6600rpm
